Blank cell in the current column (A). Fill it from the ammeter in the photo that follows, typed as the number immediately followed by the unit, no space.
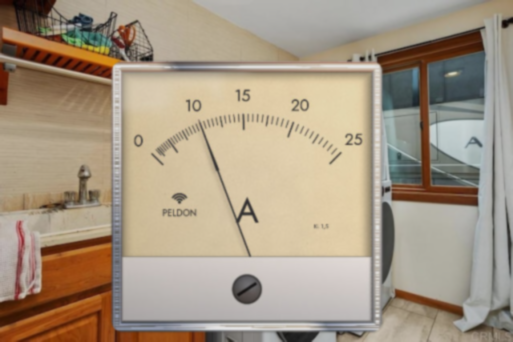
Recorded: 10A
